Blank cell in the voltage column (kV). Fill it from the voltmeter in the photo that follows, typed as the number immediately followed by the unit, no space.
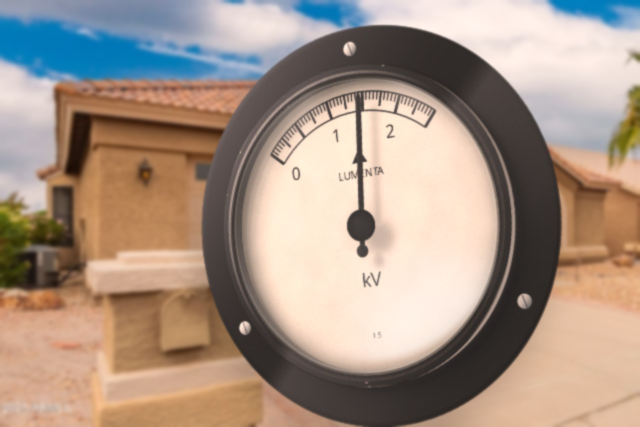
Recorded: 1.5kV
